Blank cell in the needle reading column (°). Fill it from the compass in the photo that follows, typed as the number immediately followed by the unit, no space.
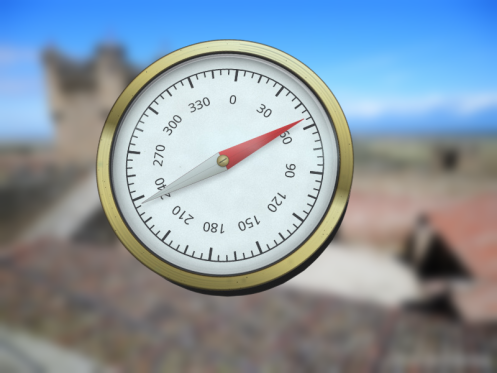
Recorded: 55°
